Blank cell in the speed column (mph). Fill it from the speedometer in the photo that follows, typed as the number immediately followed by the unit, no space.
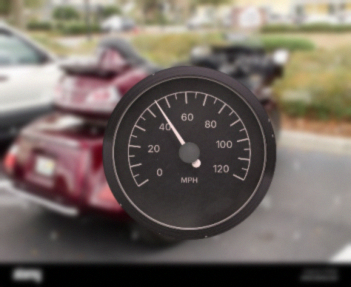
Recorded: 45mph
